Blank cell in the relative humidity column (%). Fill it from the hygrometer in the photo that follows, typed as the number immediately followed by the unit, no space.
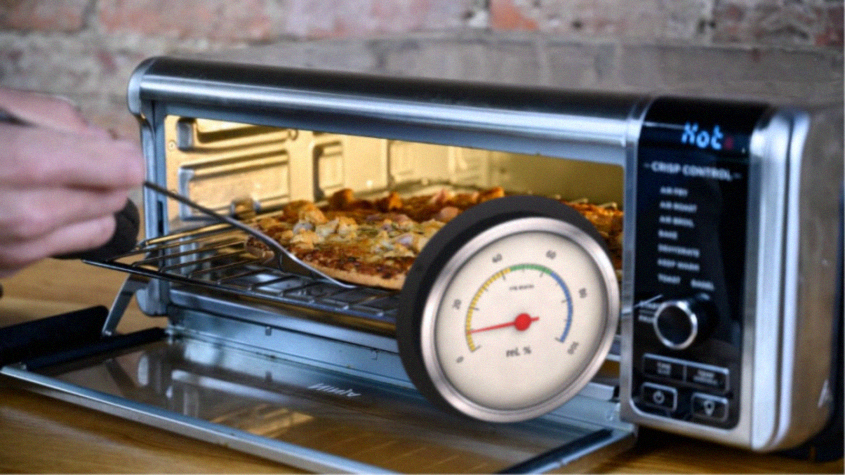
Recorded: 10%
